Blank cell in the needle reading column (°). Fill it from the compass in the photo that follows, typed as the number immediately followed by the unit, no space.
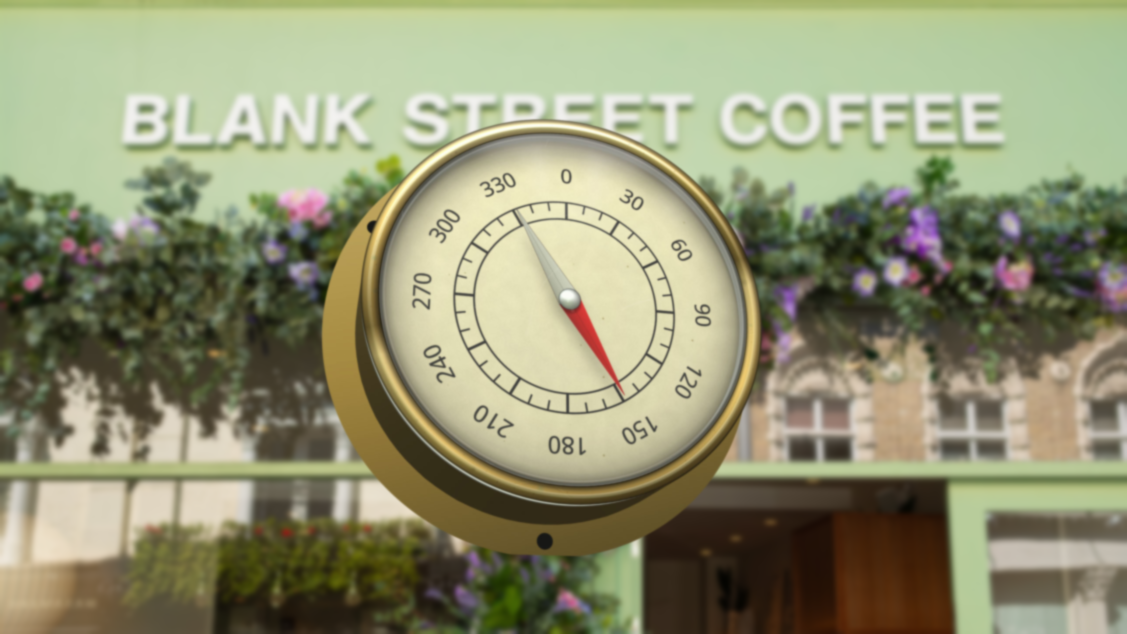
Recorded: 150°
